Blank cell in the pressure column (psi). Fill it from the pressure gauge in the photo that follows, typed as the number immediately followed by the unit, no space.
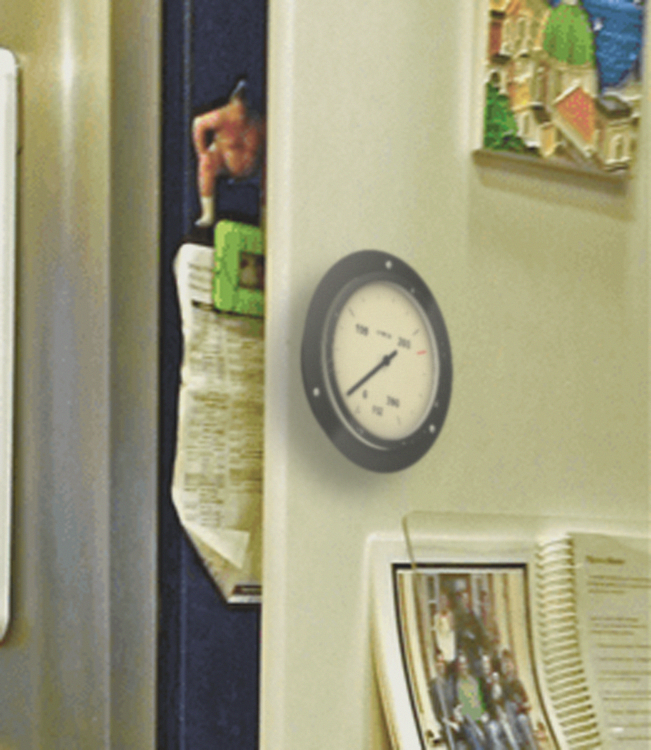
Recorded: 20psi
